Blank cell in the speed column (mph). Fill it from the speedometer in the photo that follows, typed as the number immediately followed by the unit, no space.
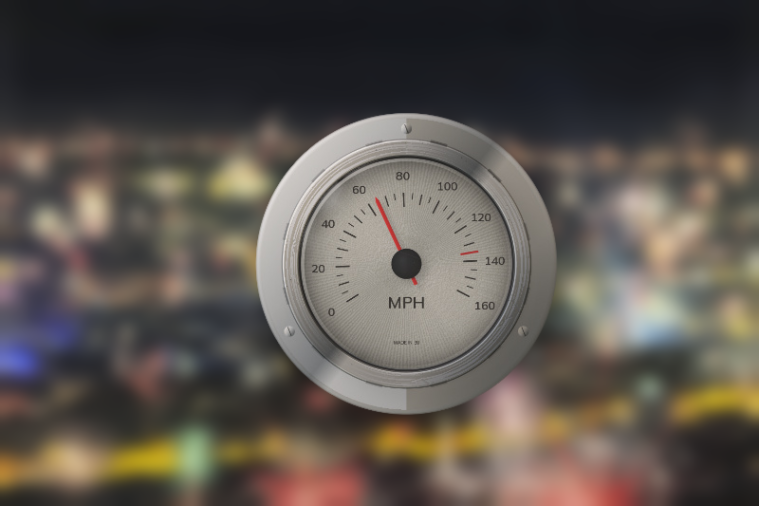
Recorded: 65mph
